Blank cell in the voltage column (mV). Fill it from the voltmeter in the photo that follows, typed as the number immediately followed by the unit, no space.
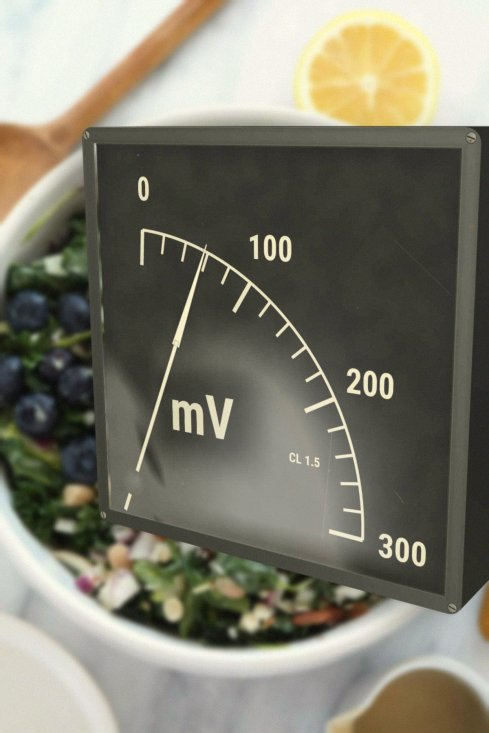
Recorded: 60mV
